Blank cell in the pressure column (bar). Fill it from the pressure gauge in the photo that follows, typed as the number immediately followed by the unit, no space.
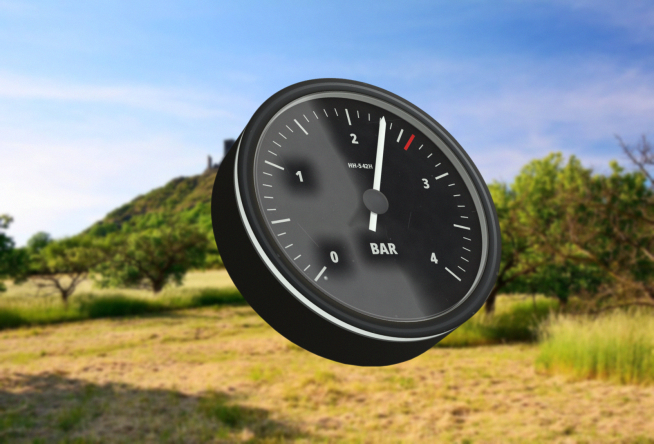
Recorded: 2.3bar
